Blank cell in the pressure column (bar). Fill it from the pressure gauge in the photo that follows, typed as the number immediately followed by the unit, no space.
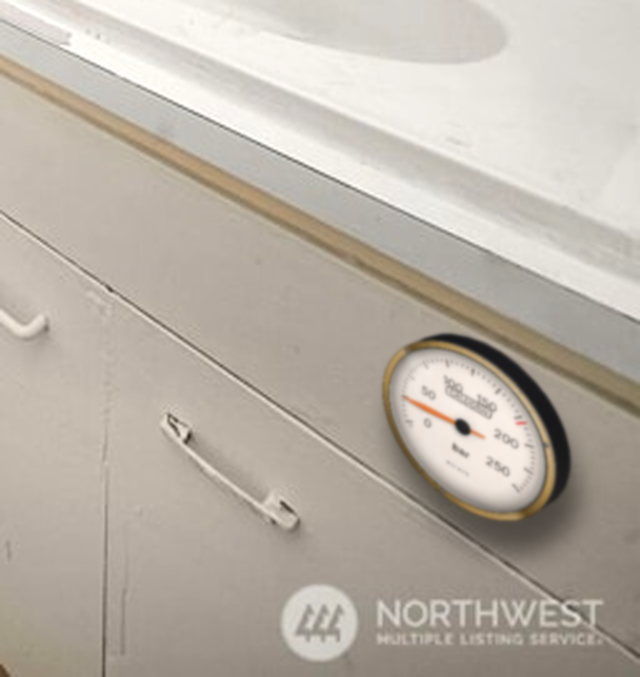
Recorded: 25bar
